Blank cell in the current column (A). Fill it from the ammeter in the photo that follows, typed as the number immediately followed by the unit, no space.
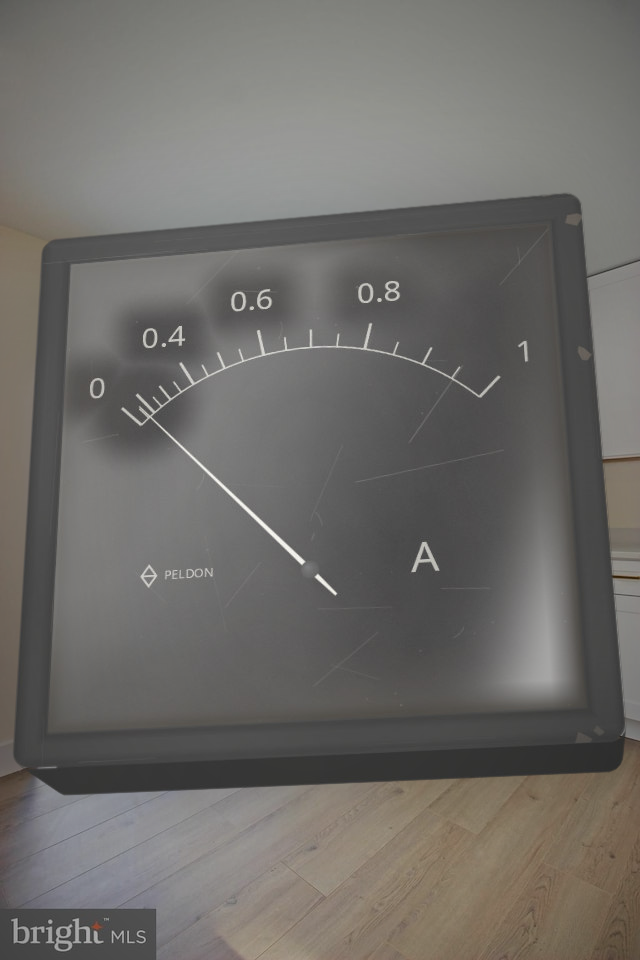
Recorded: 0.15A
